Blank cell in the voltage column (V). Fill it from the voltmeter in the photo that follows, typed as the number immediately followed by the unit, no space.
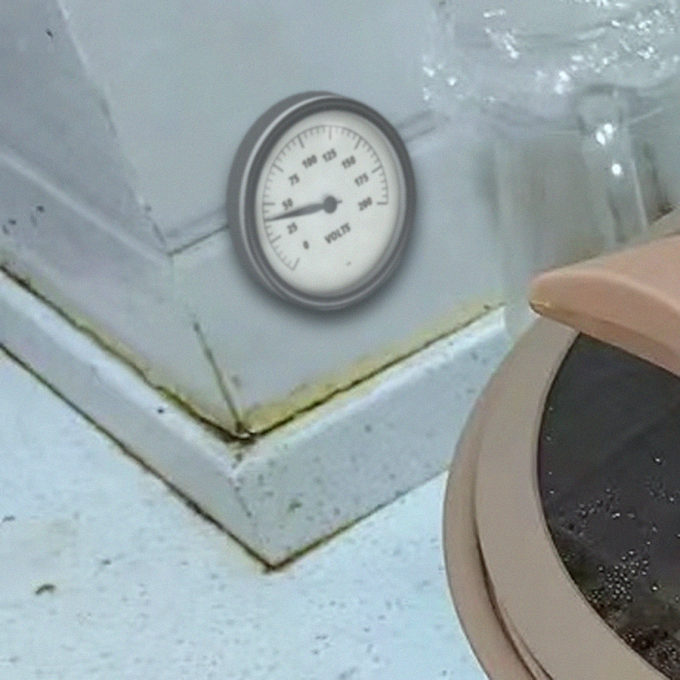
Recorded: 40V
